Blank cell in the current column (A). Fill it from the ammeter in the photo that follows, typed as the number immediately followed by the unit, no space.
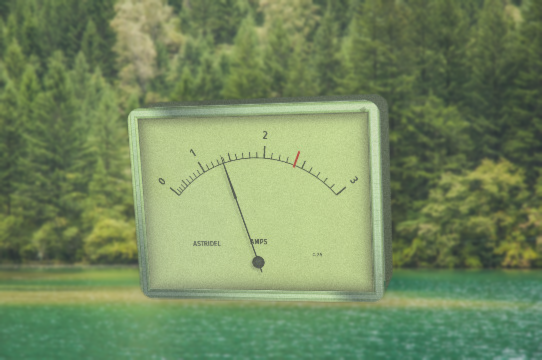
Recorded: 1.4A
